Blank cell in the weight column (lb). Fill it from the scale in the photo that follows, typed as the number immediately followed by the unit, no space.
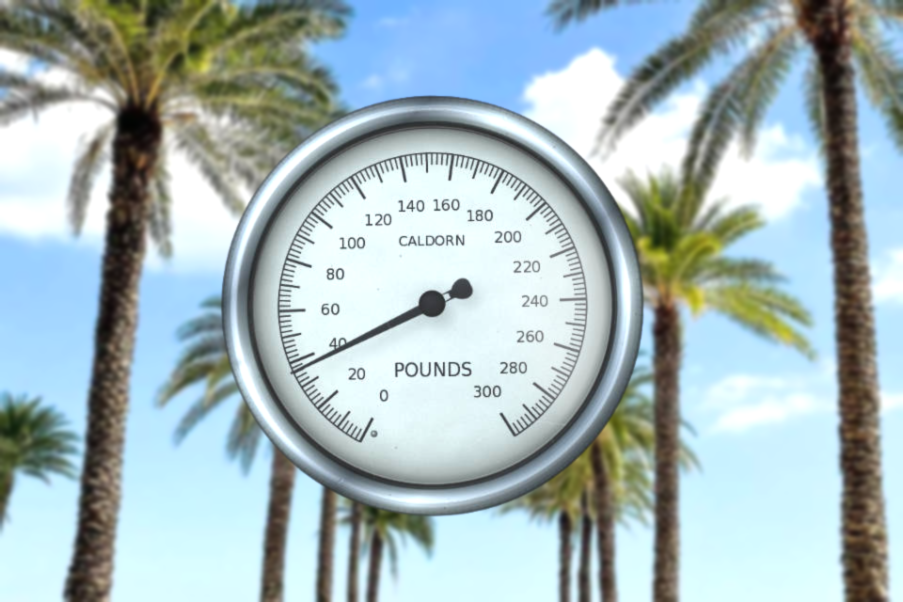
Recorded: 36lb
